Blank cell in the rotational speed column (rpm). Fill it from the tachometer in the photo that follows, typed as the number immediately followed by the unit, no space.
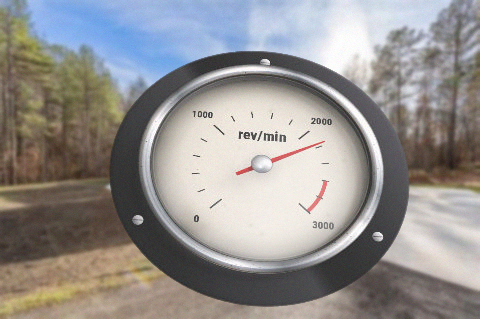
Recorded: 2200rpm
